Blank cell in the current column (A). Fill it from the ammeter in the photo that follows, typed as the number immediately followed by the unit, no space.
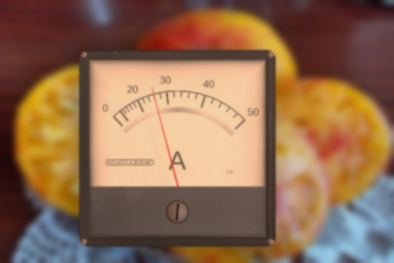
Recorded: 26A
